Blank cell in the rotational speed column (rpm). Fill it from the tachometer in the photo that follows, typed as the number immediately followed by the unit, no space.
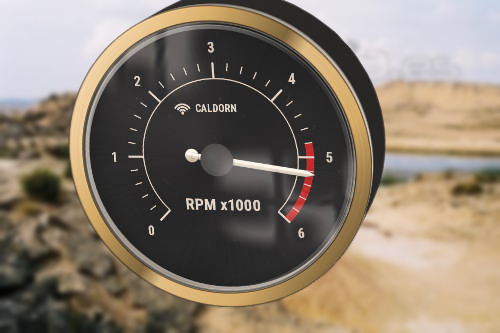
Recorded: 5200rpm
